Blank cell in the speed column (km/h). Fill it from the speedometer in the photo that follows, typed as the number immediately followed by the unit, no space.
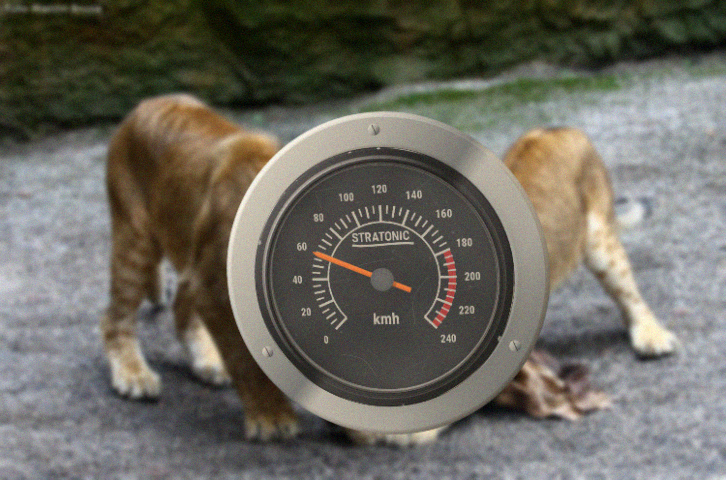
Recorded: 60km/h
